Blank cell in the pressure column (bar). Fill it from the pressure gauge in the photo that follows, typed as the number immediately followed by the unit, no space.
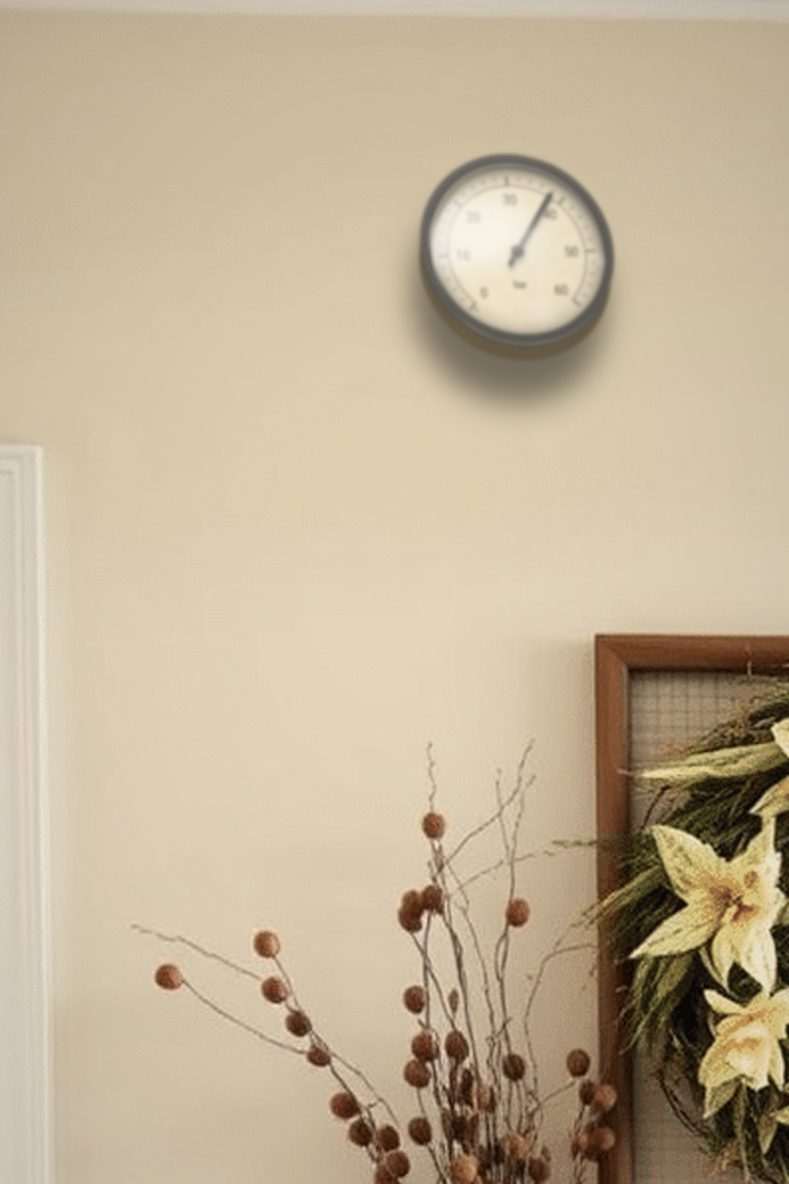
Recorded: 38bar
